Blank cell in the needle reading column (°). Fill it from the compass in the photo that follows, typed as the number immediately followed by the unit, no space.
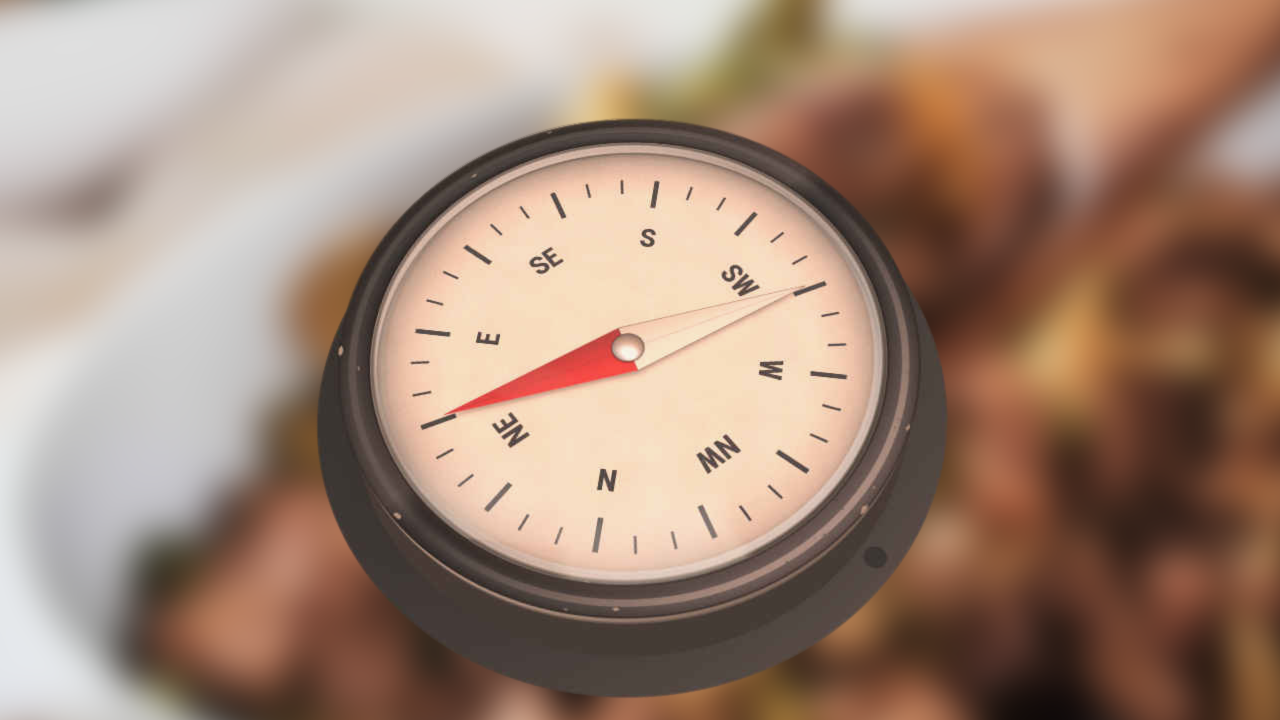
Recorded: 60°
